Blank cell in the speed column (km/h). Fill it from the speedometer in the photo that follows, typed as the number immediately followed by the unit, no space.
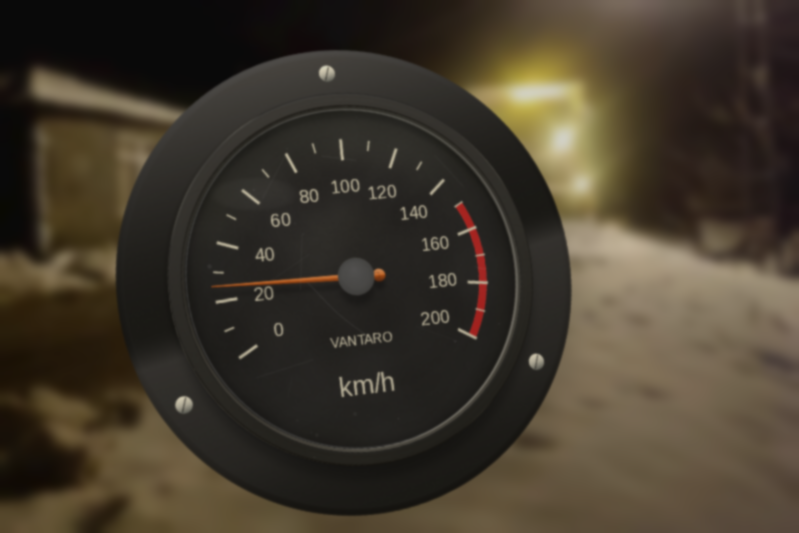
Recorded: 25km/h
